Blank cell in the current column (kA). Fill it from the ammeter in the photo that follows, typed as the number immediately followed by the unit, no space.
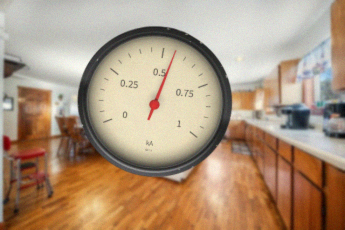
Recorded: 0.55kA
